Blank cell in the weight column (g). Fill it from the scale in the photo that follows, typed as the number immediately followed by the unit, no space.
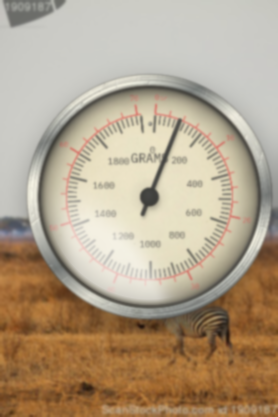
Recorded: 100g
